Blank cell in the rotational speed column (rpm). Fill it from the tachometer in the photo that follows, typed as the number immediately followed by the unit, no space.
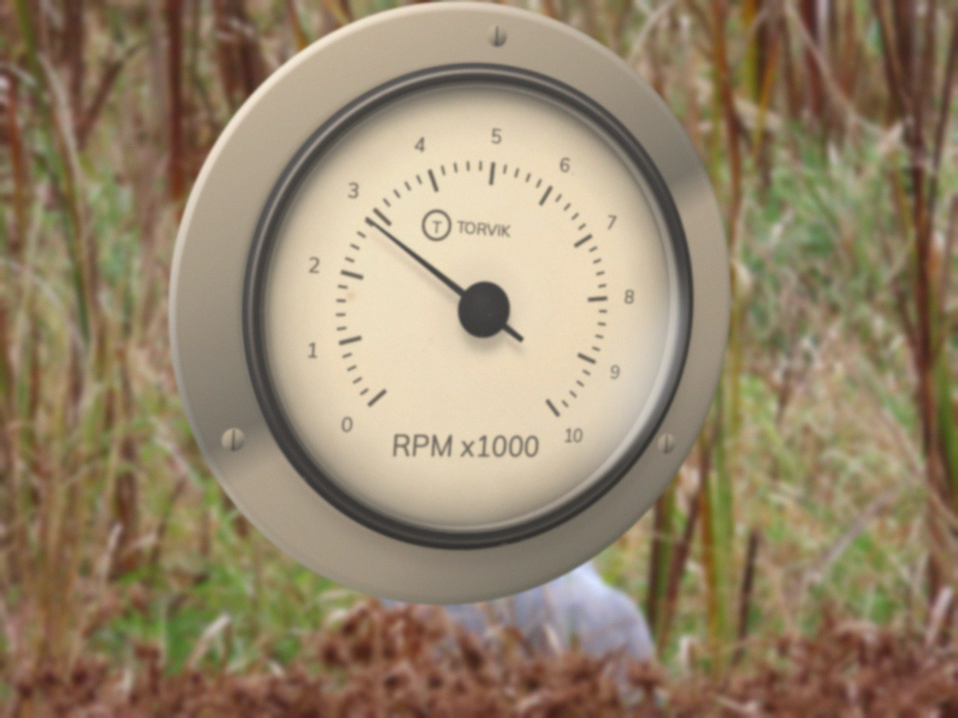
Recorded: 2800rpm
